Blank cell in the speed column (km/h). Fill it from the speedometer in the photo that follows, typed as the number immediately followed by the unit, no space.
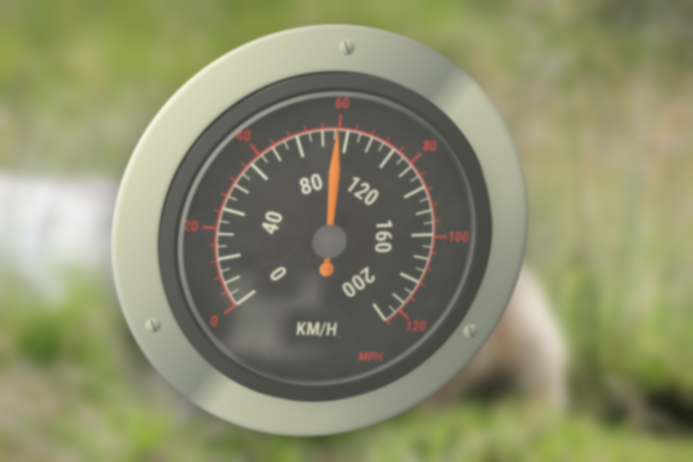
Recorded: 95km/h
